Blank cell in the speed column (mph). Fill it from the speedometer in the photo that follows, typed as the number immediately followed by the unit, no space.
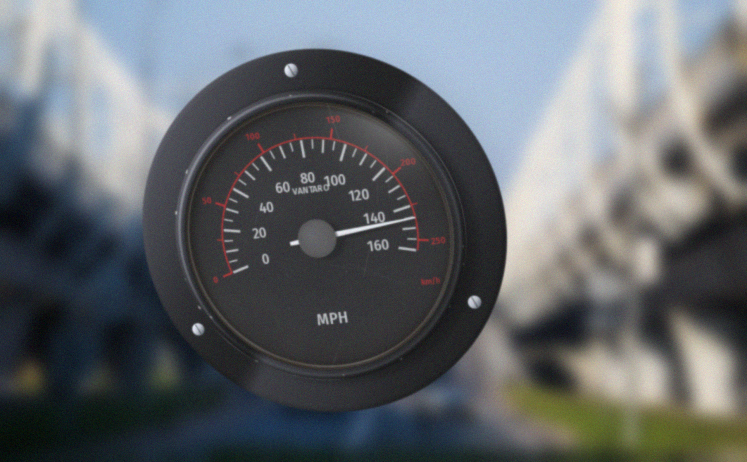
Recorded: 145mph
